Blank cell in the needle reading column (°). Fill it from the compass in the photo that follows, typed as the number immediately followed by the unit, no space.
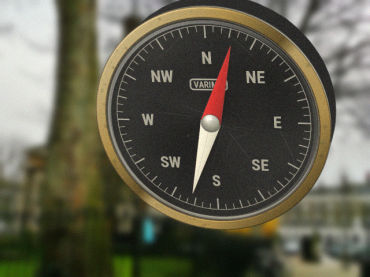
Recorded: 17.5°
